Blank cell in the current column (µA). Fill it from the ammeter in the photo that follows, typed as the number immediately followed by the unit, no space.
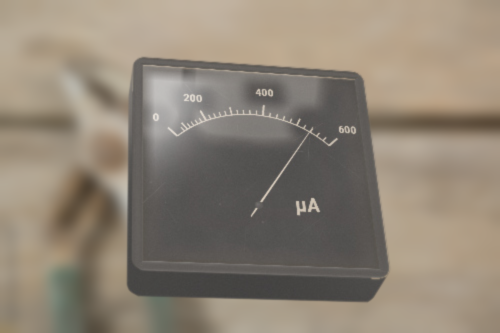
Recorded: 540µA
